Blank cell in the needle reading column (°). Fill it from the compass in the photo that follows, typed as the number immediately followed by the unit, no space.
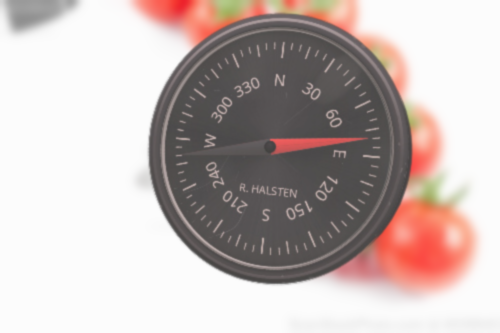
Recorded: 80°
